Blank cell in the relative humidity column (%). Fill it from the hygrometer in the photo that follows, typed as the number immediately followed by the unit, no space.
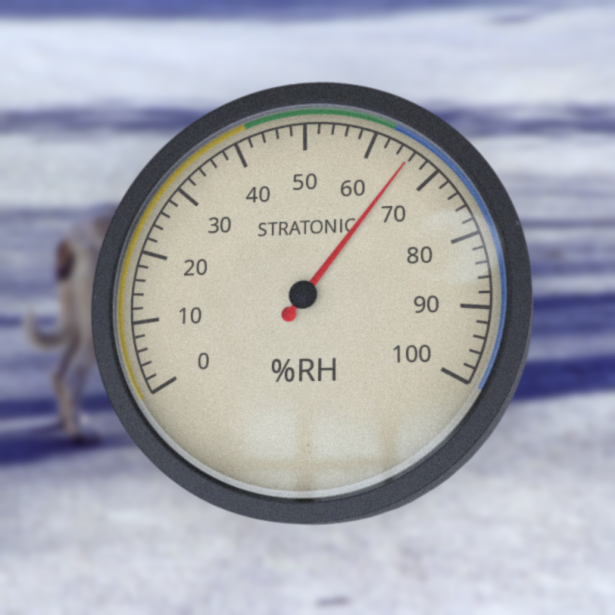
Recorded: 66%
